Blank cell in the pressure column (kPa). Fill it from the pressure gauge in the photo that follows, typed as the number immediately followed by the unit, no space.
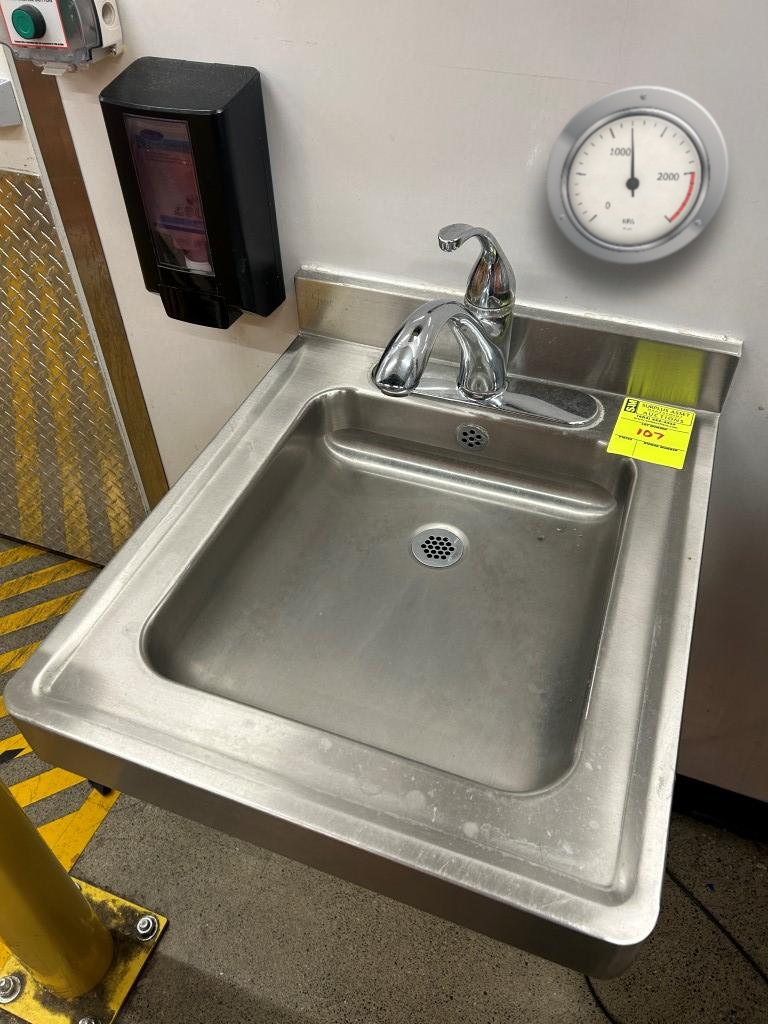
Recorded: 1200kPa
